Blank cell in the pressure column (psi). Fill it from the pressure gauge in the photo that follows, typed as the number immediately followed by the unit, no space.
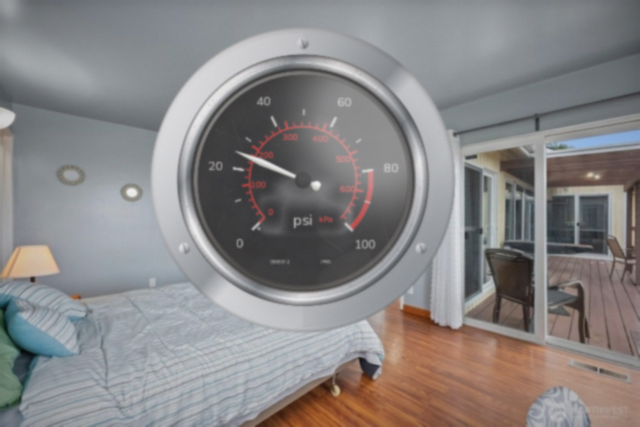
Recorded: 25psi
